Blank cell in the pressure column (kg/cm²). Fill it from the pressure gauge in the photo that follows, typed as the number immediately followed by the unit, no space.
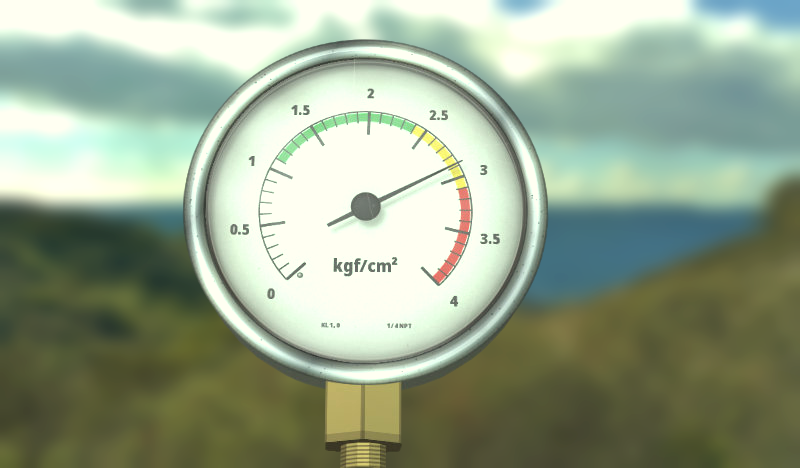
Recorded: 2.9kg/cm²
